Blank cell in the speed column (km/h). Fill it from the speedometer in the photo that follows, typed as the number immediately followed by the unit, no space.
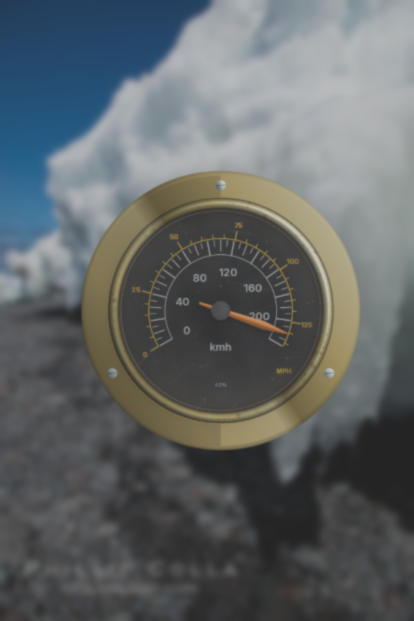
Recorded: 210km/h
